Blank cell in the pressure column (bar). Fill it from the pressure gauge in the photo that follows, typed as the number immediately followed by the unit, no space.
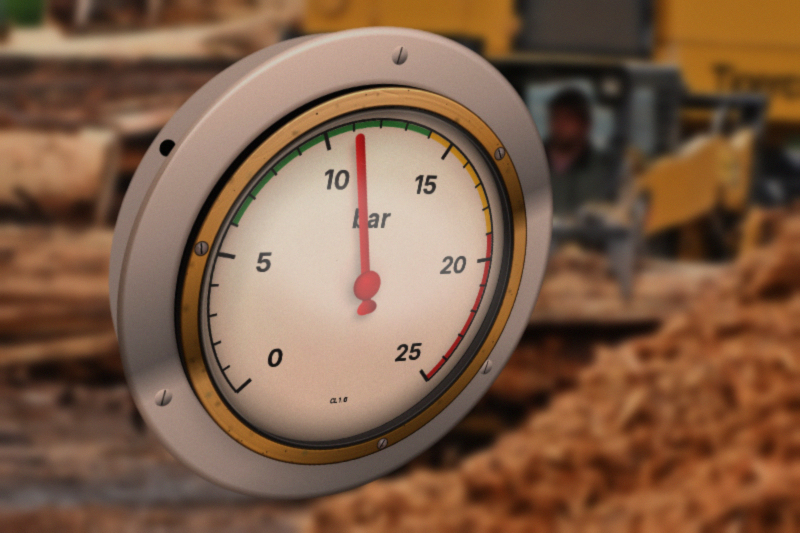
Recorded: 11bar
